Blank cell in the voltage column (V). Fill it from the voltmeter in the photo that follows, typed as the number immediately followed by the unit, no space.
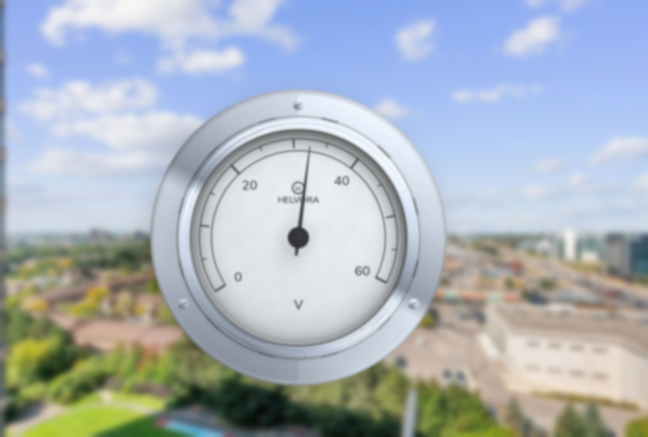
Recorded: 32.5V
